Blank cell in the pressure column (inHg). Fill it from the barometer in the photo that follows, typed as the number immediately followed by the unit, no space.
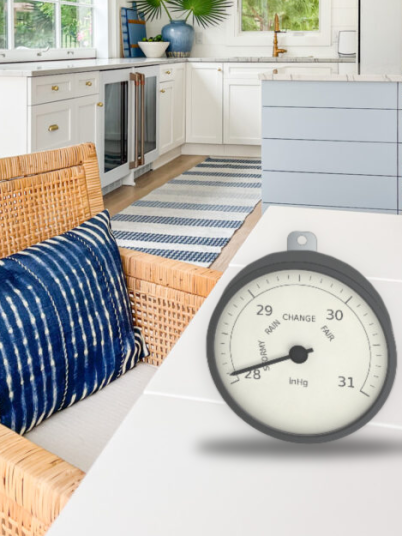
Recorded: 28.1inHg
